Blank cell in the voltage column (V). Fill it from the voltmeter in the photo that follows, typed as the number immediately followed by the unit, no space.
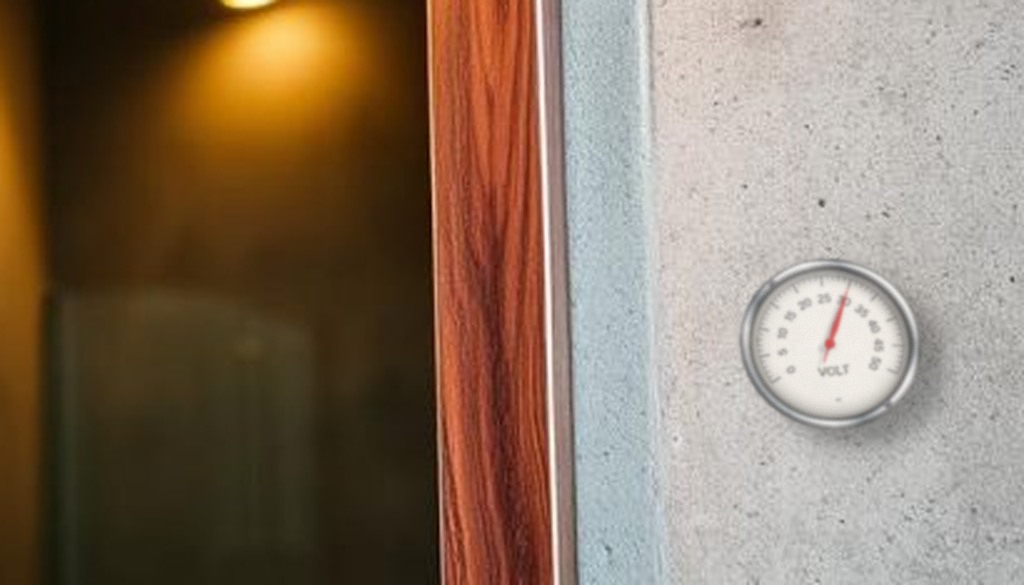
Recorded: 30V
